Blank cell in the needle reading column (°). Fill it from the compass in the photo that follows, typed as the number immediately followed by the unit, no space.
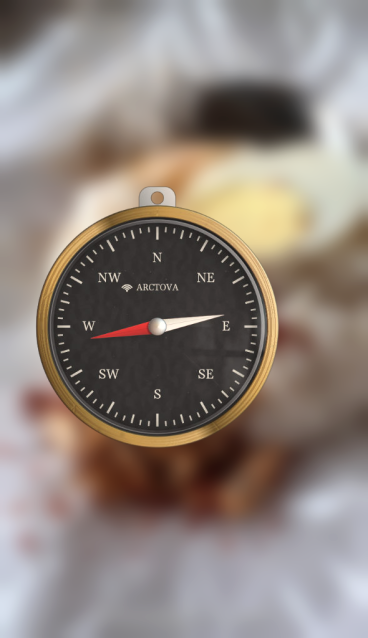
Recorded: 260°
